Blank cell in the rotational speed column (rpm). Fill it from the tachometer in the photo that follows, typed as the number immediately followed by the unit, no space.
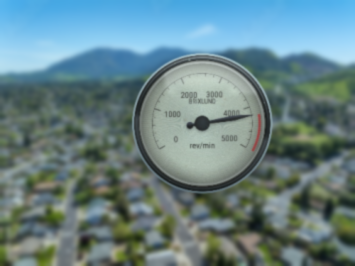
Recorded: 4200rpm
